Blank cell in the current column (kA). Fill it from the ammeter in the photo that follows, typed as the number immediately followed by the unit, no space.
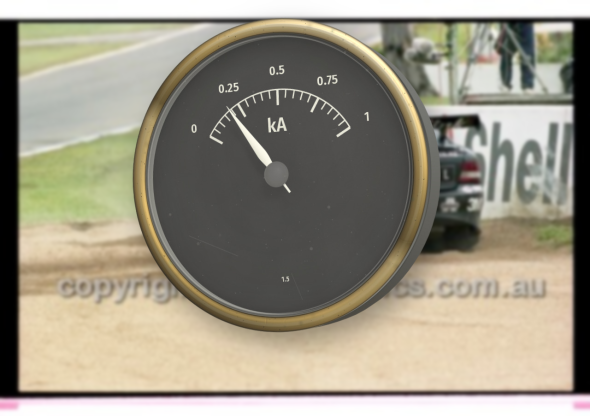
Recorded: 0.2kA
